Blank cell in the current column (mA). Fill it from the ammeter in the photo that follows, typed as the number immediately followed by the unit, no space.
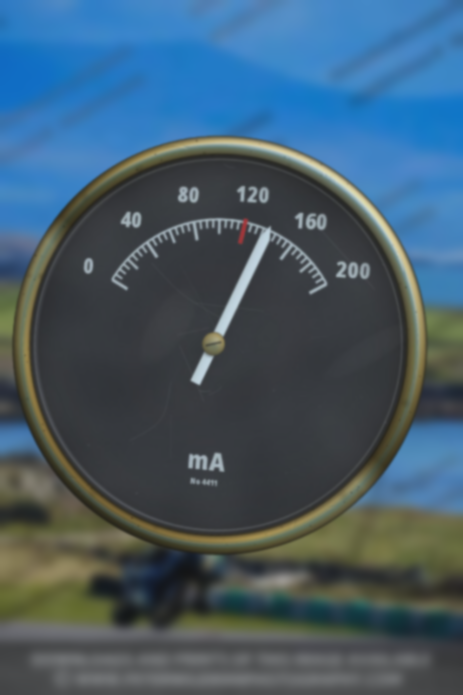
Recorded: 140mA
